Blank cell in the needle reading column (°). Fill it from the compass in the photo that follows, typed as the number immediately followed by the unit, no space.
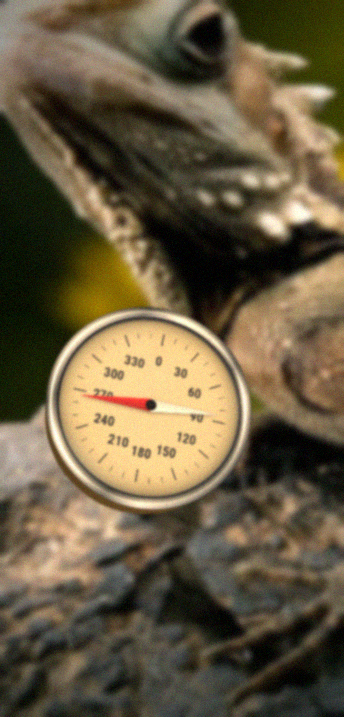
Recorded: 265°
